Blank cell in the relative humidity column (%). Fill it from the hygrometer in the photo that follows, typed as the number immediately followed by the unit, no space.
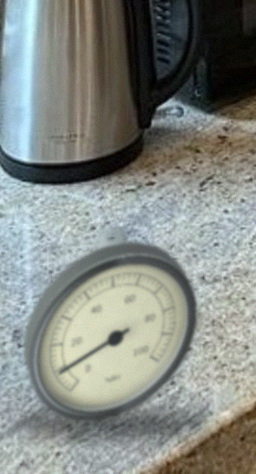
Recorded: 10%
